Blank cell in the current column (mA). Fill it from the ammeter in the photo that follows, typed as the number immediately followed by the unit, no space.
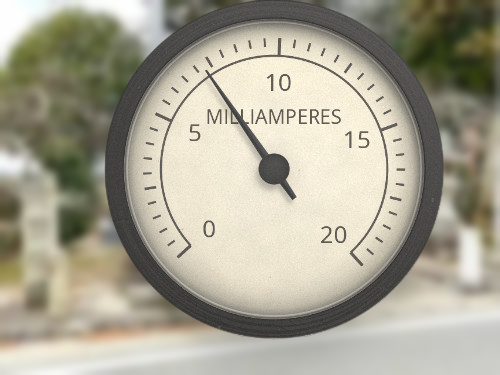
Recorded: 7.25mA
